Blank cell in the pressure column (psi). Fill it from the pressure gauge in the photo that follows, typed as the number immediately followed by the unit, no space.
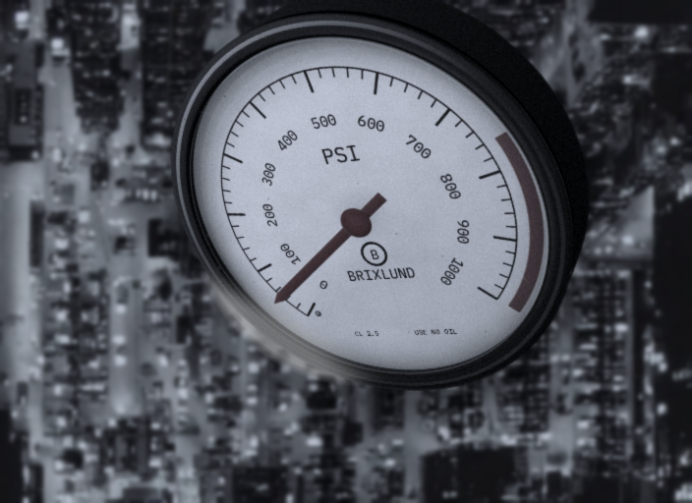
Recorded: 50psi
